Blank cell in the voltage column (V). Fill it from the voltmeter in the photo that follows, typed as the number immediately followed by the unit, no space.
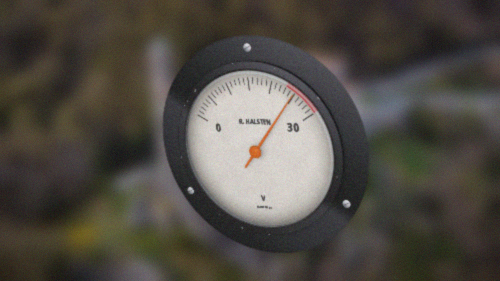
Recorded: 25V
